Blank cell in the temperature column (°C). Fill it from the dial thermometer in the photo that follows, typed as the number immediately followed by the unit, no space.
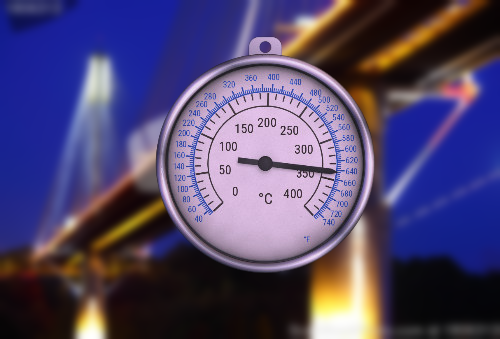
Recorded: 340°C
